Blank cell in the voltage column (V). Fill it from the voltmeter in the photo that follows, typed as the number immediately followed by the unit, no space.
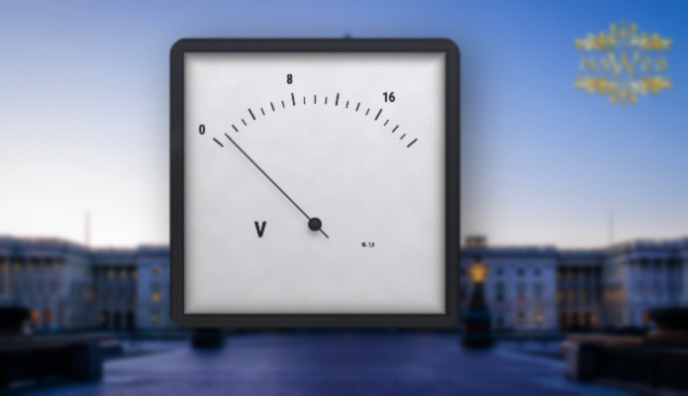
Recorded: 1V
